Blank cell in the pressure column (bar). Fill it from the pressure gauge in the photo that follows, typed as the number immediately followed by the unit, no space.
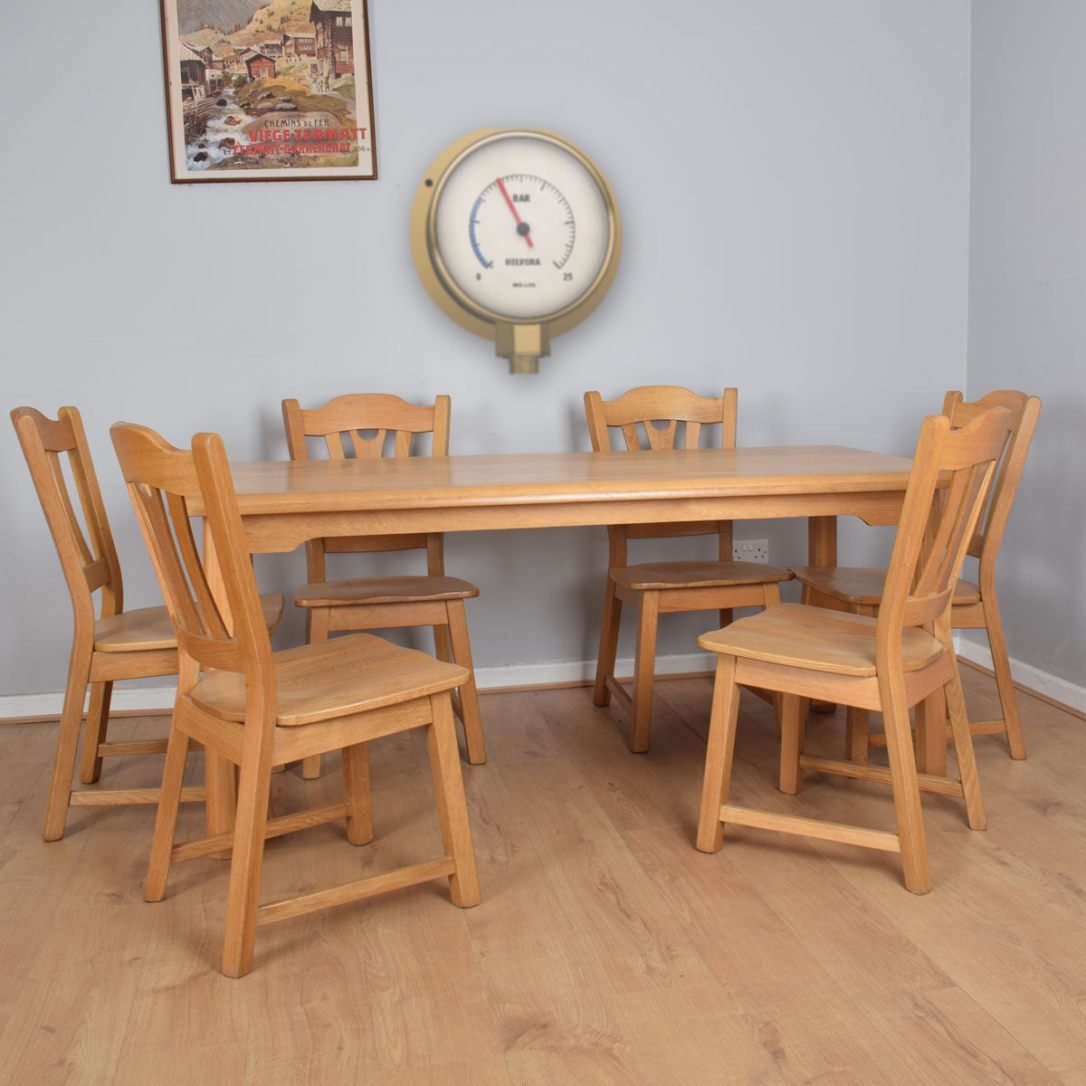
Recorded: 10bar
